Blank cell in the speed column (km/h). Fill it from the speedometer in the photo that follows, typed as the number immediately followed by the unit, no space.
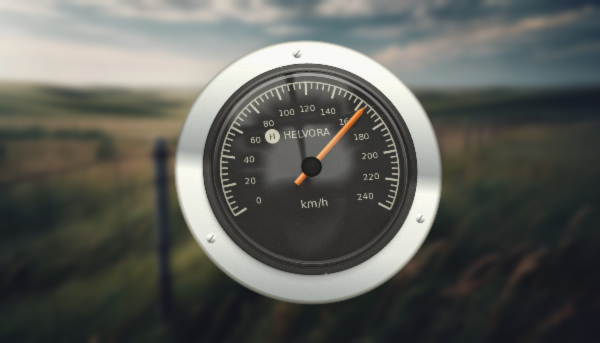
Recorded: 164km/h
